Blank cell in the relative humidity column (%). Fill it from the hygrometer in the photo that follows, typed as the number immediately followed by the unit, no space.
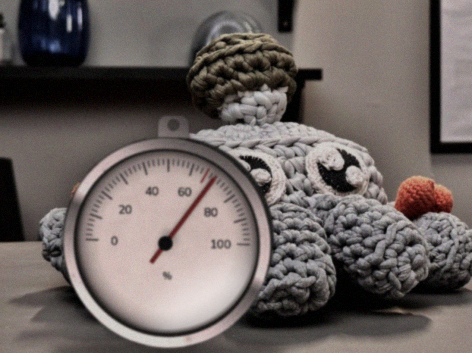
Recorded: 70%
